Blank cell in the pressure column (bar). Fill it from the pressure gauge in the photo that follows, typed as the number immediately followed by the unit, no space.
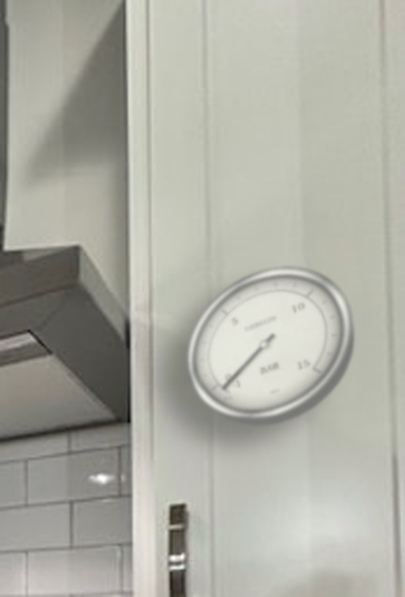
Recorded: -0.5bar
